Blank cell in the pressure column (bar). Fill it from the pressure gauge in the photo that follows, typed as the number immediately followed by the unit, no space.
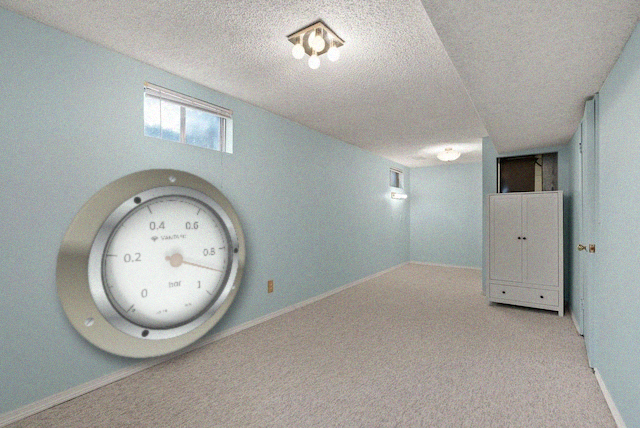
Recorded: 0.9bar
